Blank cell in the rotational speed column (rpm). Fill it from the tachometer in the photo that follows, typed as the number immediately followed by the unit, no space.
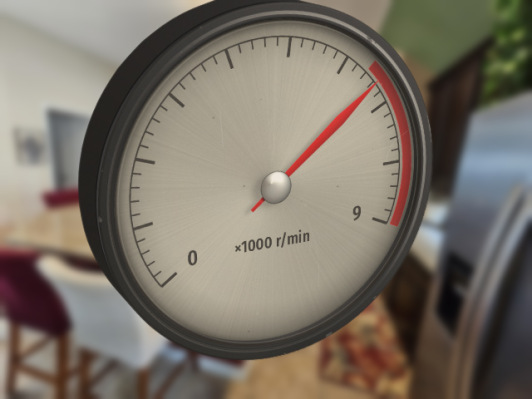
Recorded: 6600rpm
